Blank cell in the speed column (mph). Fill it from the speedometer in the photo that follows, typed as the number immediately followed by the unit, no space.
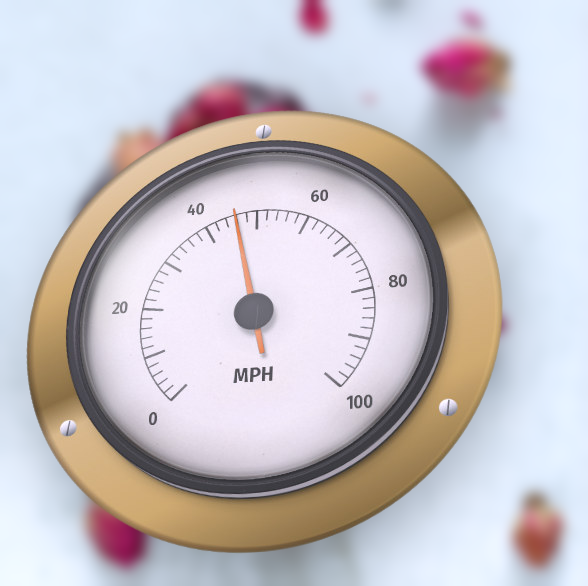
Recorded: 46mph
